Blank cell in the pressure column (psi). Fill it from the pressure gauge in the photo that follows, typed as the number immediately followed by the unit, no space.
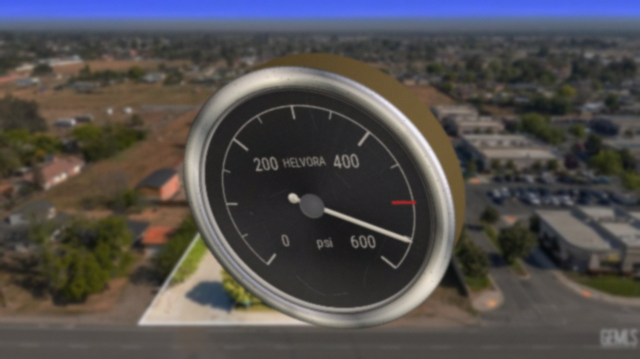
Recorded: 550psi
